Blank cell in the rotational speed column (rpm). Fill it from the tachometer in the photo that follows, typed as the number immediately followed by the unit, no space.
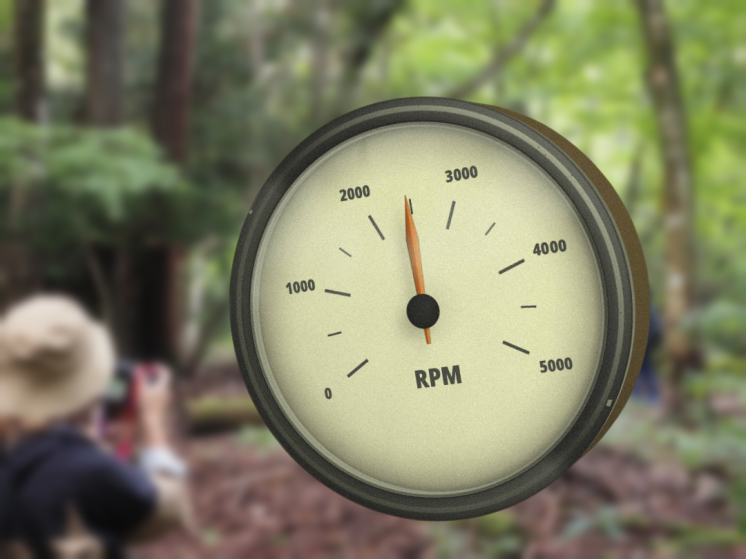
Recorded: 2500rpm
